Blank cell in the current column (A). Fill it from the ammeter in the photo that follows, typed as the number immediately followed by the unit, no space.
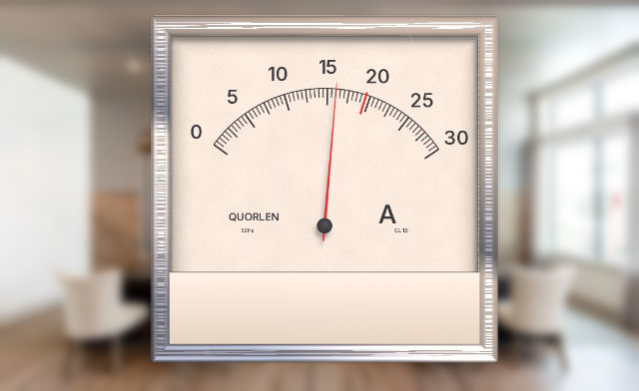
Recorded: 16A
